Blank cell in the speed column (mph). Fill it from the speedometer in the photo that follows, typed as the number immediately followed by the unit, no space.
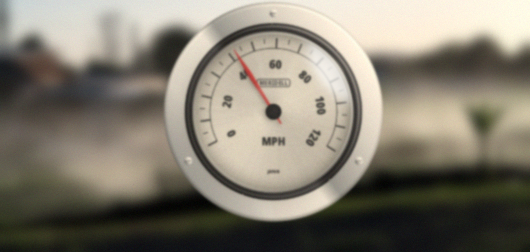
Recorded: 42.5mph
